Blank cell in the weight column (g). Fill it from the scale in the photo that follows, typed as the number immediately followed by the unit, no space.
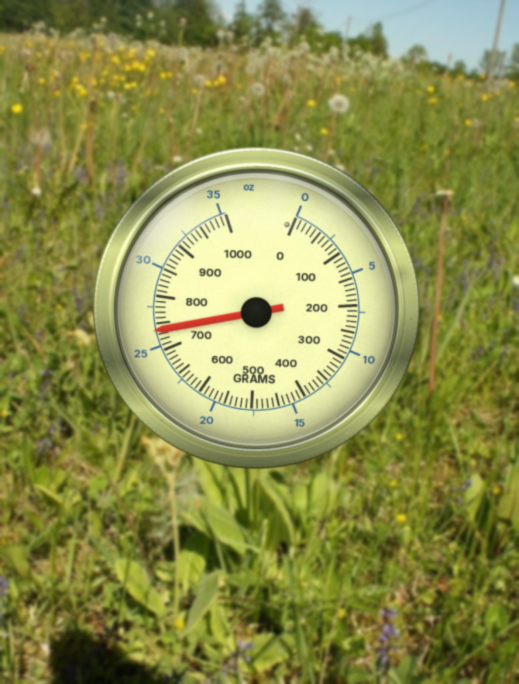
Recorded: 740g
